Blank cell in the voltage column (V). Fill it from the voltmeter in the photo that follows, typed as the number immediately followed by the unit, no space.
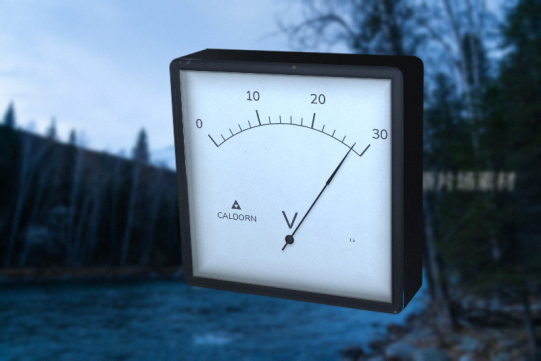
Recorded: 28V
